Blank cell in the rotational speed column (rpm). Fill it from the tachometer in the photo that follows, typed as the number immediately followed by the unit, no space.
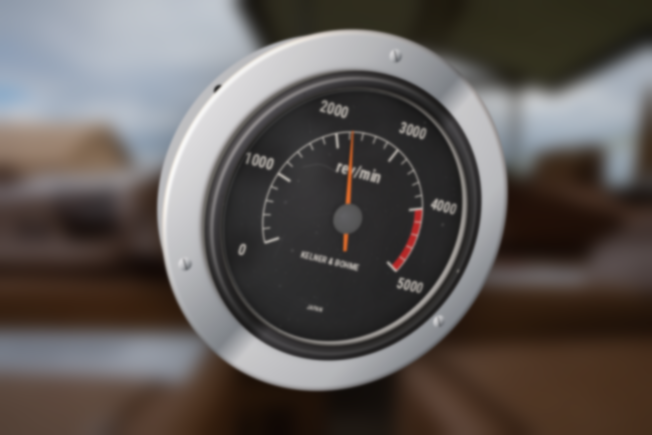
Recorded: 2200rpm
